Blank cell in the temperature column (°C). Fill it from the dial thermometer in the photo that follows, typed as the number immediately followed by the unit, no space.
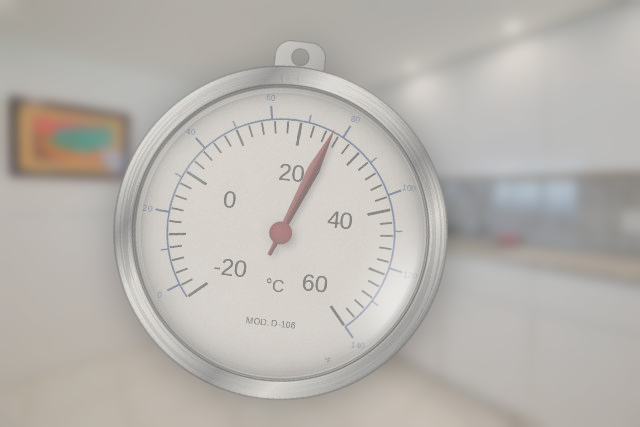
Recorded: 25°C
